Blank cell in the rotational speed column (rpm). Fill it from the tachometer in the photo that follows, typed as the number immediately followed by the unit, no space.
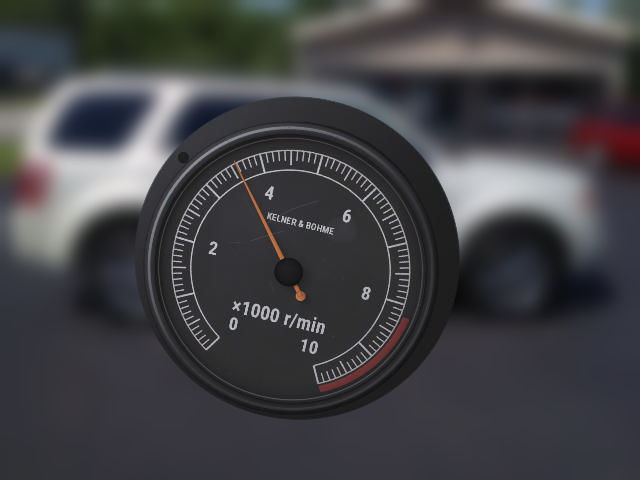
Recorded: 3600rpm
